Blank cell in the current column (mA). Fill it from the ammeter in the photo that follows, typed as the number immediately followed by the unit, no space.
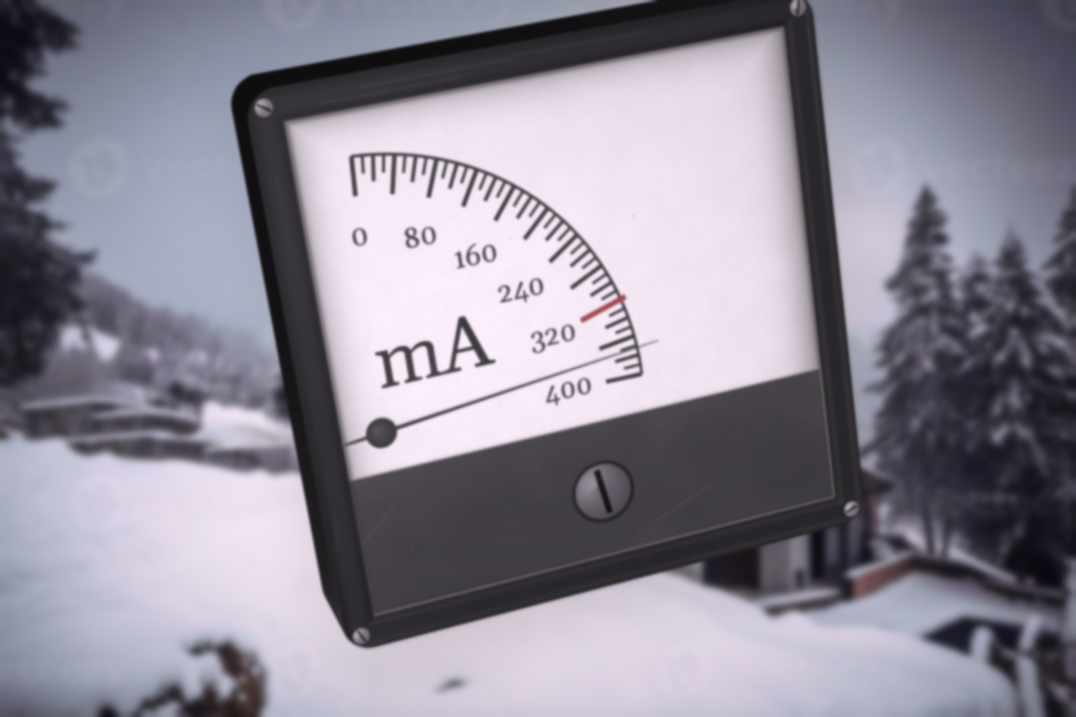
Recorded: 370mA
